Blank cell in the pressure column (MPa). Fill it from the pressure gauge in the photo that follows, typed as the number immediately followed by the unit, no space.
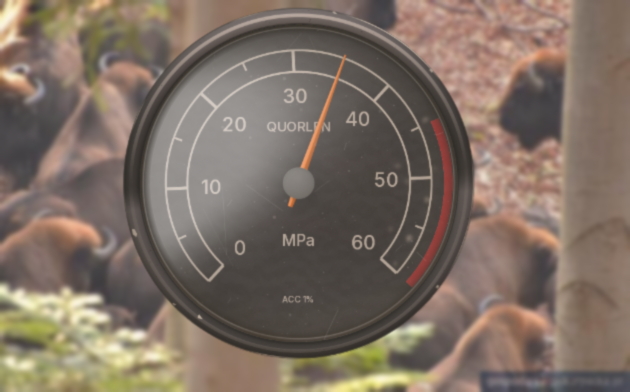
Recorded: 35MPa
